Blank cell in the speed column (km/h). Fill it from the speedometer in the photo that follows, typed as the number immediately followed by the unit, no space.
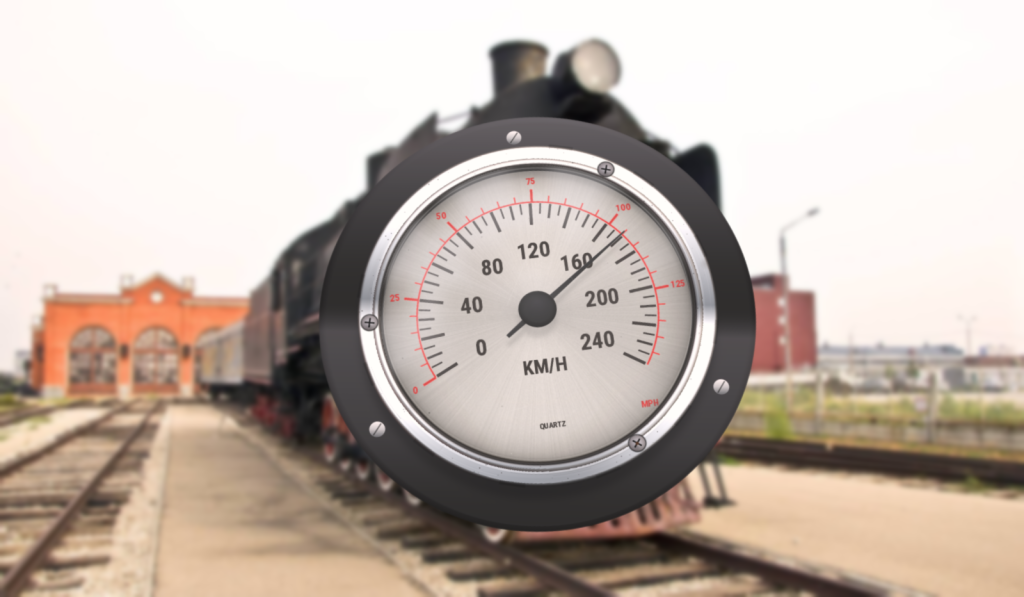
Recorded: 170km/h
